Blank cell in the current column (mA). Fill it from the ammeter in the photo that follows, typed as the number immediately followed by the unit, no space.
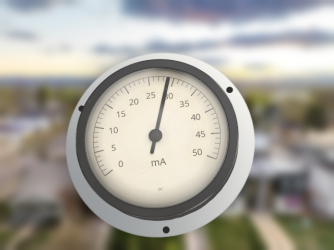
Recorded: 29mA
